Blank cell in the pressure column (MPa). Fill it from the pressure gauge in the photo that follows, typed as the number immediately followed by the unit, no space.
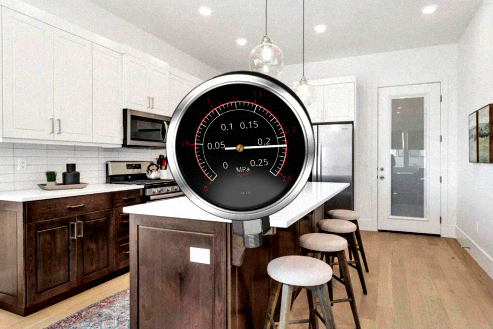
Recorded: 0.21MPa
